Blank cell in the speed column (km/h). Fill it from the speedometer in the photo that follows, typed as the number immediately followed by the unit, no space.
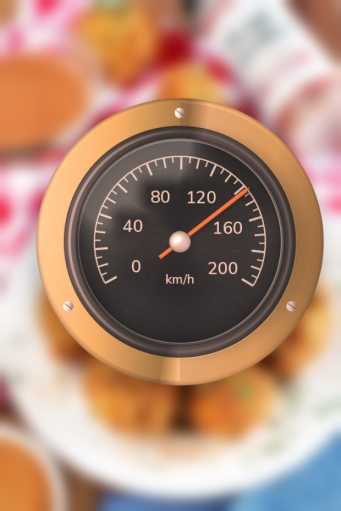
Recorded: 142.5km/h
